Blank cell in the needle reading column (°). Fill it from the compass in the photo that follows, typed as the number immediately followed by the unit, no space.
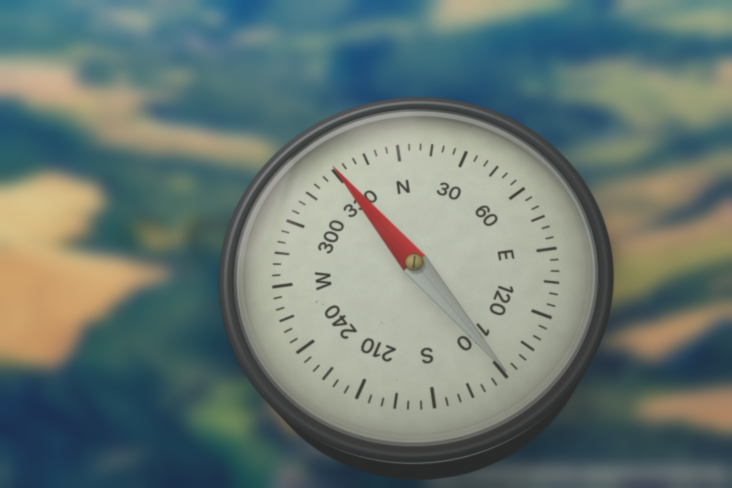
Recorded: 330°
